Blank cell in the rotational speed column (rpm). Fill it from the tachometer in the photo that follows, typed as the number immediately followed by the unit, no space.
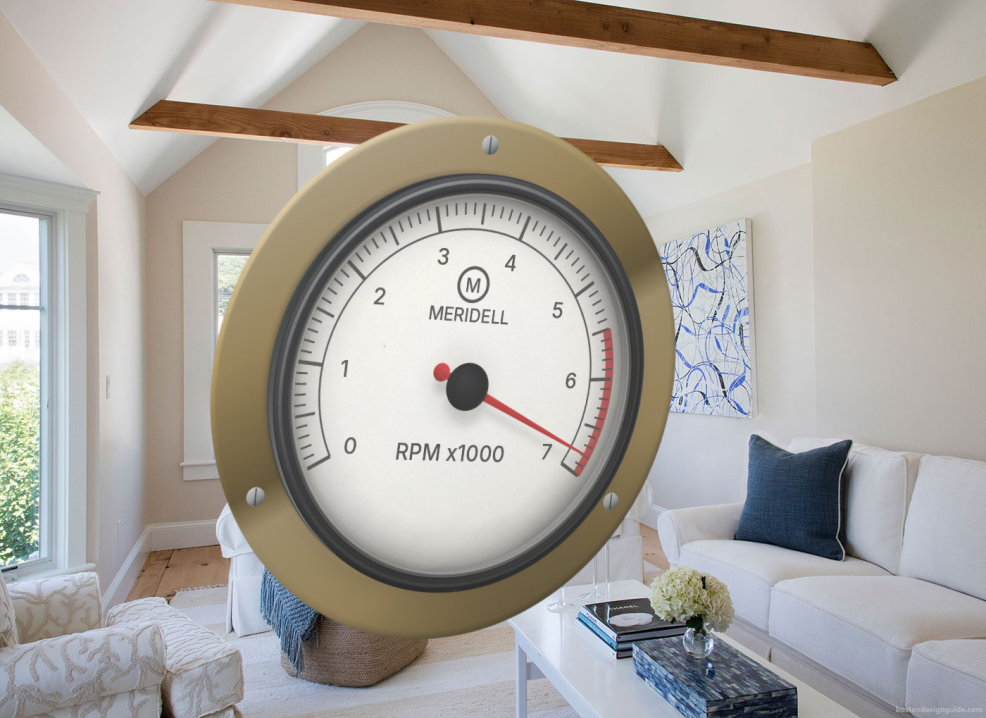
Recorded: 6800rpm
